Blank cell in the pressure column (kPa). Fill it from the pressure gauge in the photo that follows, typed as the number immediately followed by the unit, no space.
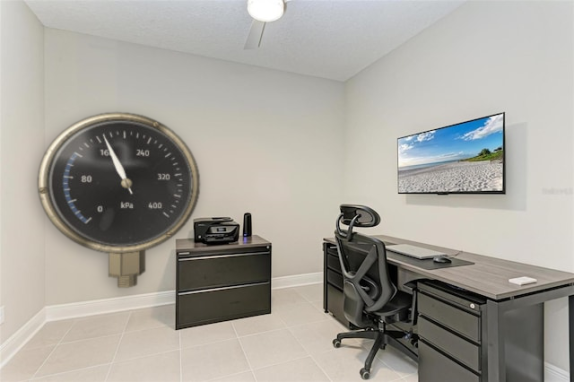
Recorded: 170kPa
